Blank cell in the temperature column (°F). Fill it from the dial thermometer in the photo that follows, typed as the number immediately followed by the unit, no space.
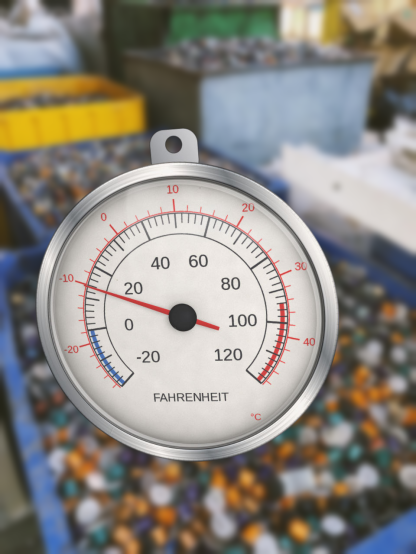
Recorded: 14°F
